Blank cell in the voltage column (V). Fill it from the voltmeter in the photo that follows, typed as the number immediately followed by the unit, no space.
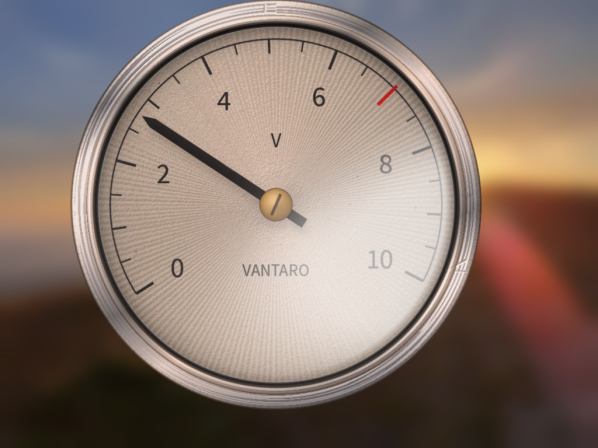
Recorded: 2.75V
